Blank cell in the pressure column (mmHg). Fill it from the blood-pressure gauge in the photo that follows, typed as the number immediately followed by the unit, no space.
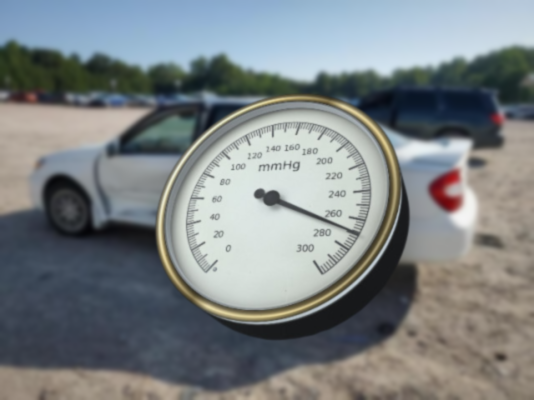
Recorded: 270mmHg
